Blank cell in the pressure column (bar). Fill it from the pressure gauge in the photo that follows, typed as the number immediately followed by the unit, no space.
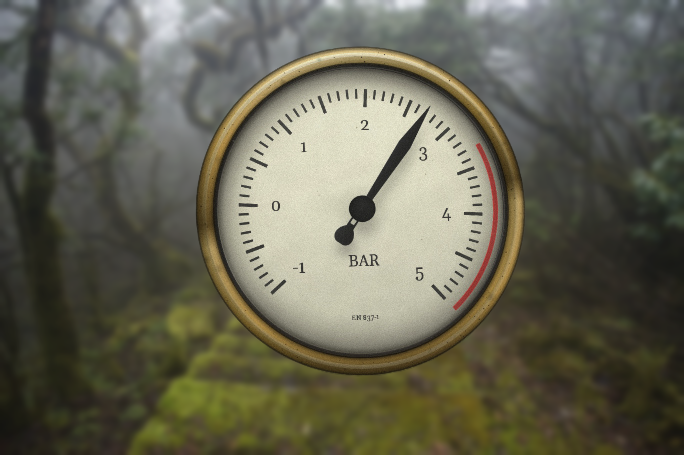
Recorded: 2.7bar
